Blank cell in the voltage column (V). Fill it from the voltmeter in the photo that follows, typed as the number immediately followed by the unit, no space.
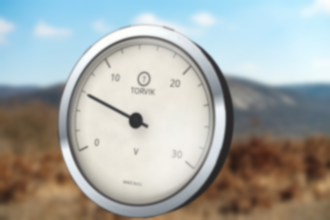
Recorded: 6V
